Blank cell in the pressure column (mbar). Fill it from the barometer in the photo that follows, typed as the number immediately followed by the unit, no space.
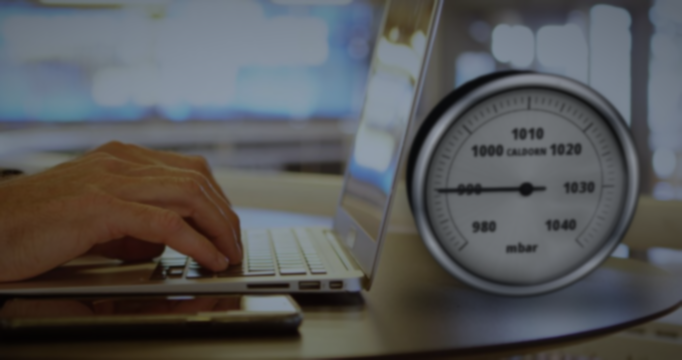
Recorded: 990mbar
